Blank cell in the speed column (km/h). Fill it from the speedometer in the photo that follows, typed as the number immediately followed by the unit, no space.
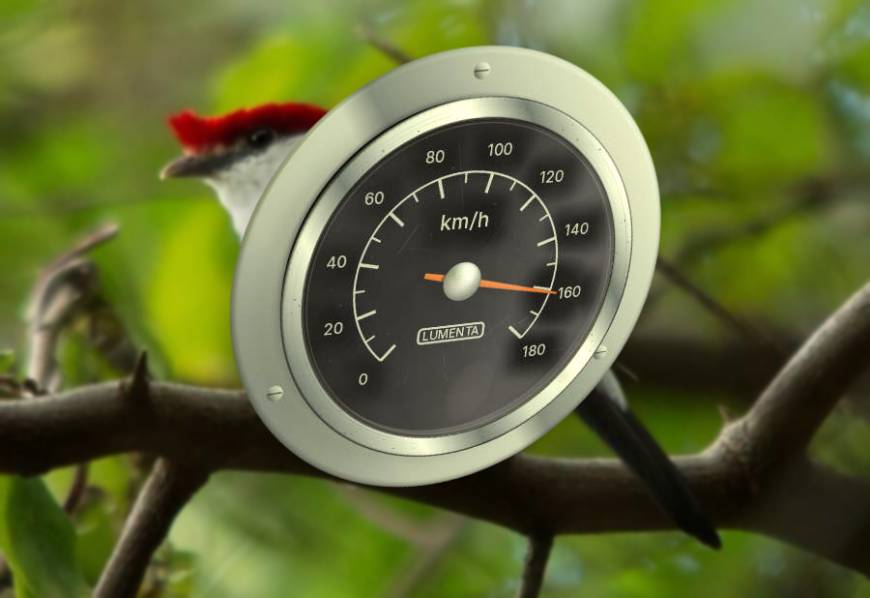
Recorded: 160km/h
